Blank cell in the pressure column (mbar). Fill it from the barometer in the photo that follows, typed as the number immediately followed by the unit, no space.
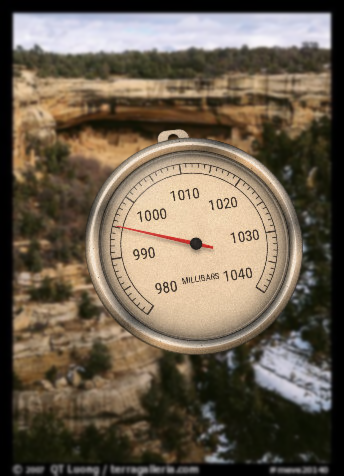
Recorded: 995mbar
